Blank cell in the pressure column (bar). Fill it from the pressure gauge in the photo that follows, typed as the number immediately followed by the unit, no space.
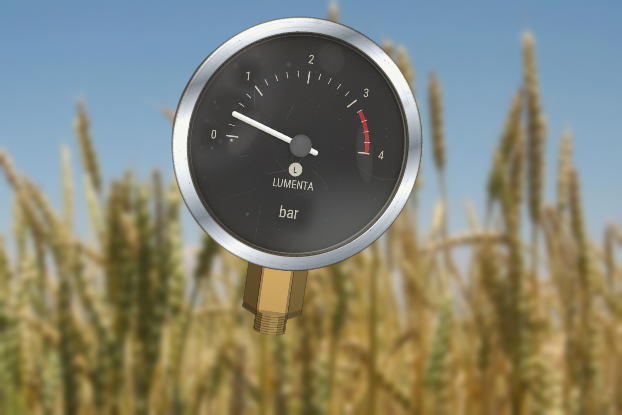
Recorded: 0.4bar
